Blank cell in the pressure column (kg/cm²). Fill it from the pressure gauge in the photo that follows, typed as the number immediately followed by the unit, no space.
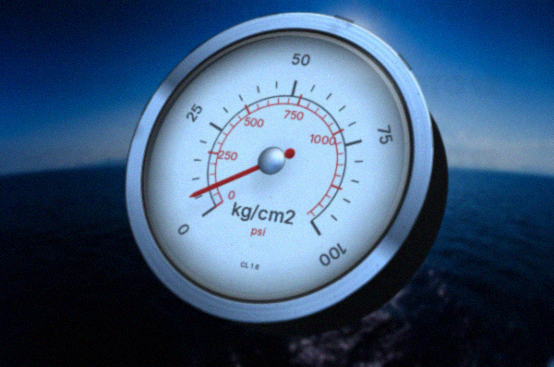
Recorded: 5kg/cm²
